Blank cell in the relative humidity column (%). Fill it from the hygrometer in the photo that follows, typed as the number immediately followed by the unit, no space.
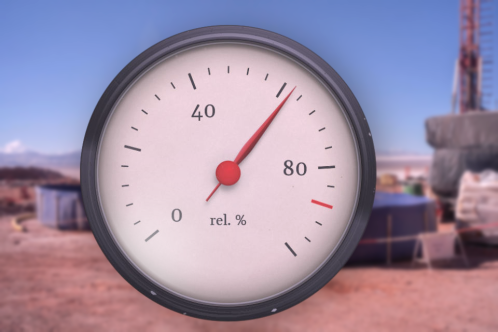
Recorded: 62%
